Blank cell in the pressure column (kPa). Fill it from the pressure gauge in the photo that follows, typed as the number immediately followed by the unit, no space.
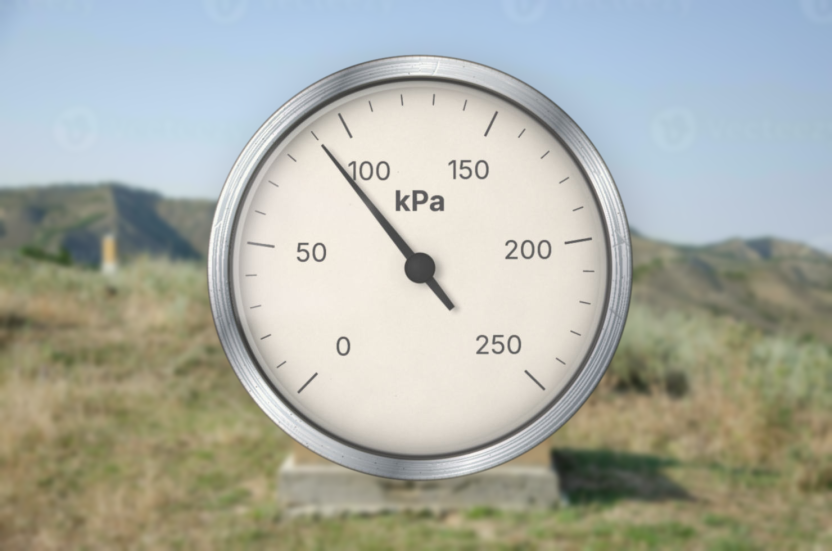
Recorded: 90kPa
